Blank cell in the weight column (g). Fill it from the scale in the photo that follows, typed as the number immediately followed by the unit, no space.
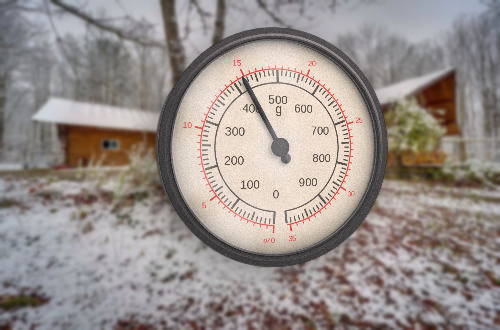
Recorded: 420g
